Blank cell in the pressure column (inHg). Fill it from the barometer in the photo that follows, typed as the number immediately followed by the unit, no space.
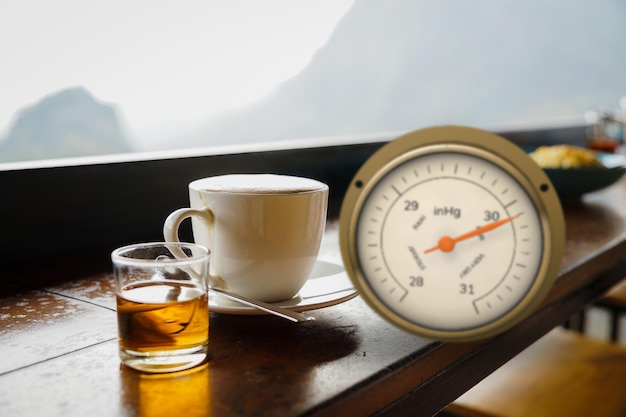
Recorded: 30.1inHg
